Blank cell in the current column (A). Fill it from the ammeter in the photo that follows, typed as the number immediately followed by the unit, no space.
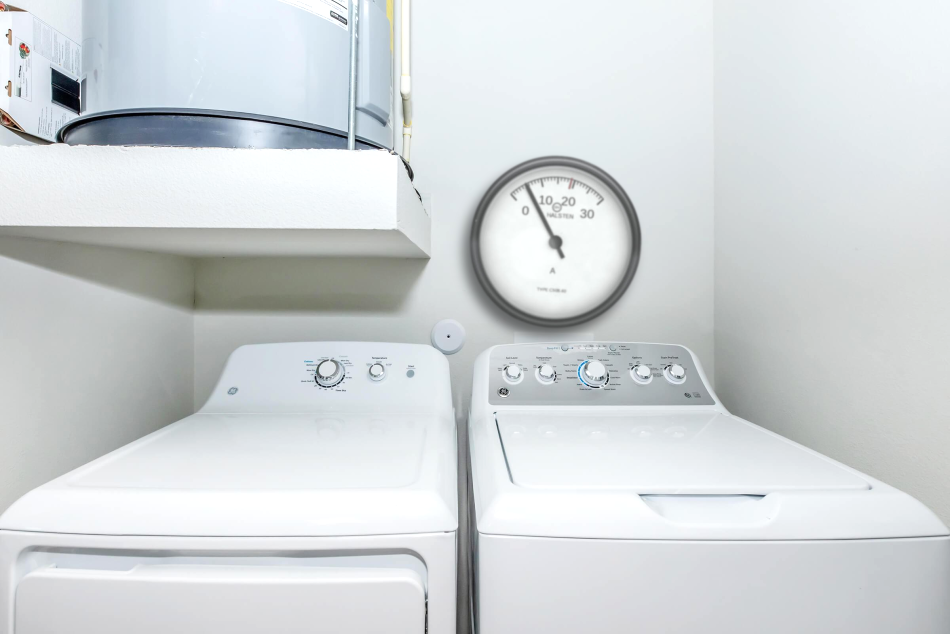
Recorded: 5A
